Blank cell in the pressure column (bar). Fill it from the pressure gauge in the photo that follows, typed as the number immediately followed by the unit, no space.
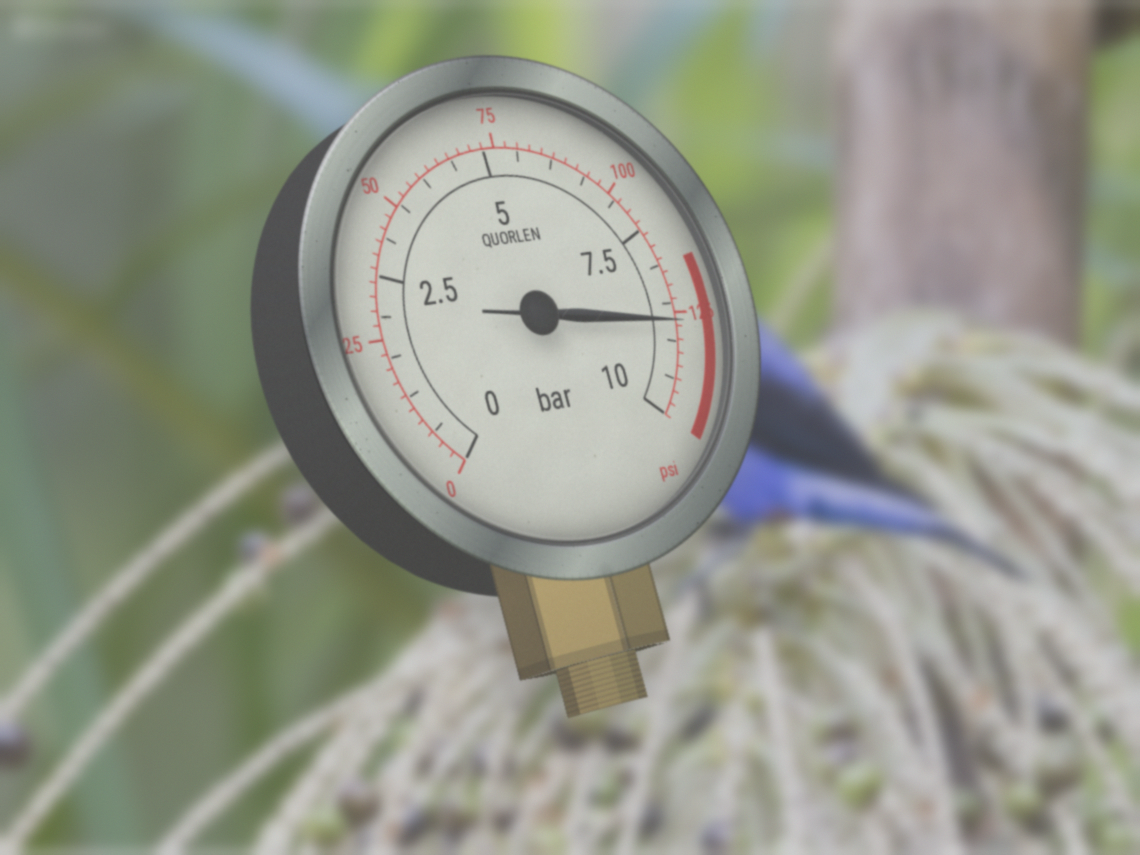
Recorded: 8.75bar
